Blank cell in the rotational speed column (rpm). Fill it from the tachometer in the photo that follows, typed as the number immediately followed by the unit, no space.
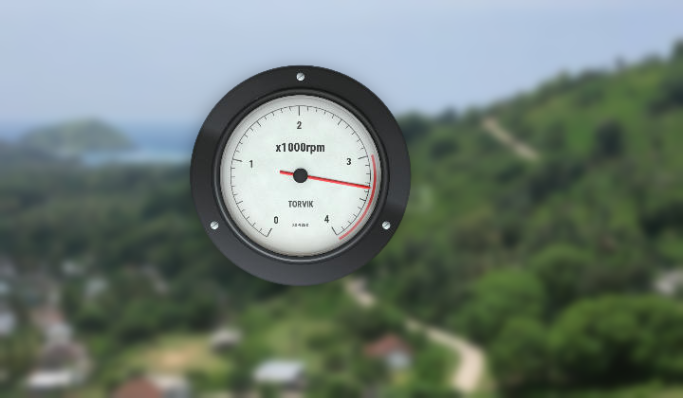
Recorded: 3350rpm
